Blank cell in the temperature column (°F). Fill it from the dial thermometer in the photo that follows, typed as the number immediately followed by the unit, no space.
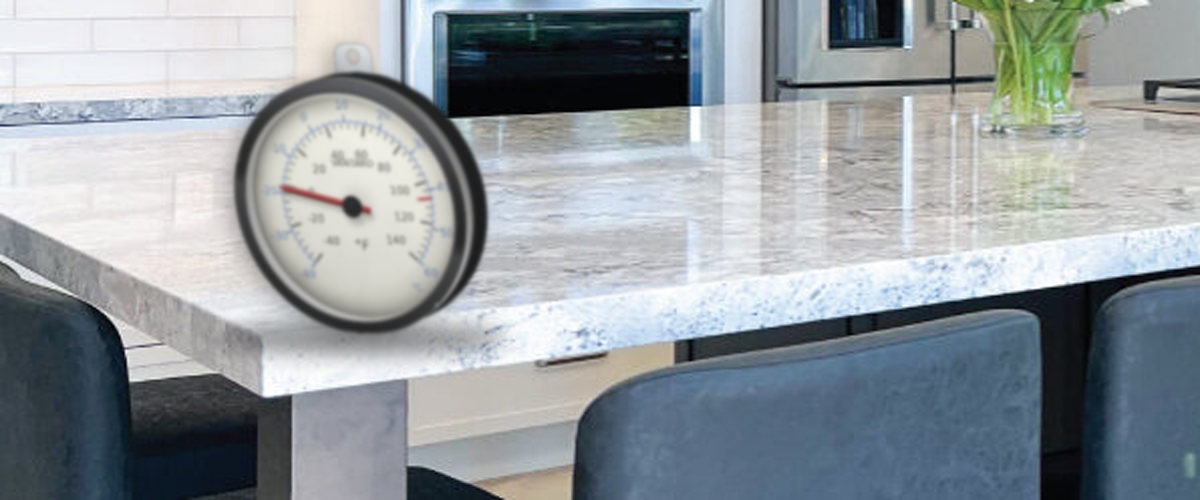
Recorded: 0°F
